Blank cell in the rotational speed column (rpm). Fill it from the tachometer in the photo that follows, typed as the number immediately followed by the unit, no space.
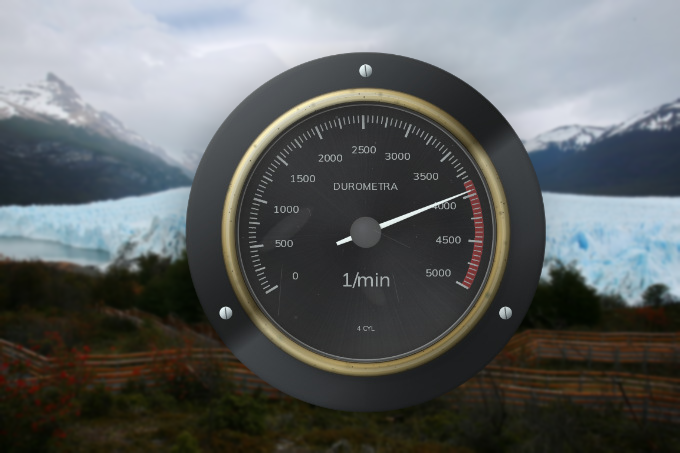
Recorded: 3950rpm
